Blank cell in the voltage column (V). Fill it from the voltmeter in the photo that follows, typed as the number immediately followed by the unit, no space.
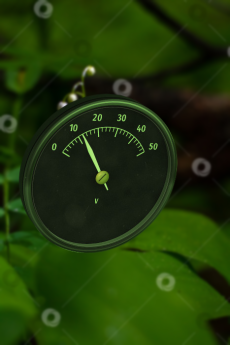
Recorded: 12V
